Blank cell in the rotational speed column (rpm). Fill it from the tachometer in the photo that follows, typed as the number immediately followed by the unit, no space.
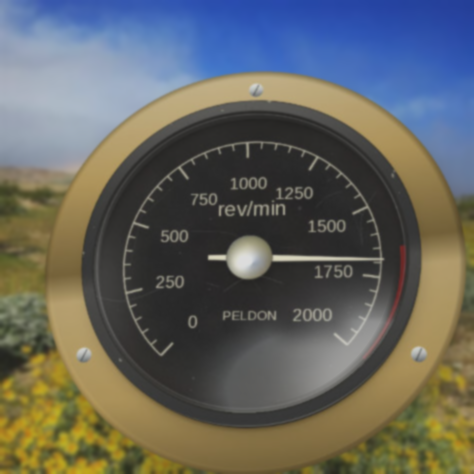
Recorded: 1700rpm
